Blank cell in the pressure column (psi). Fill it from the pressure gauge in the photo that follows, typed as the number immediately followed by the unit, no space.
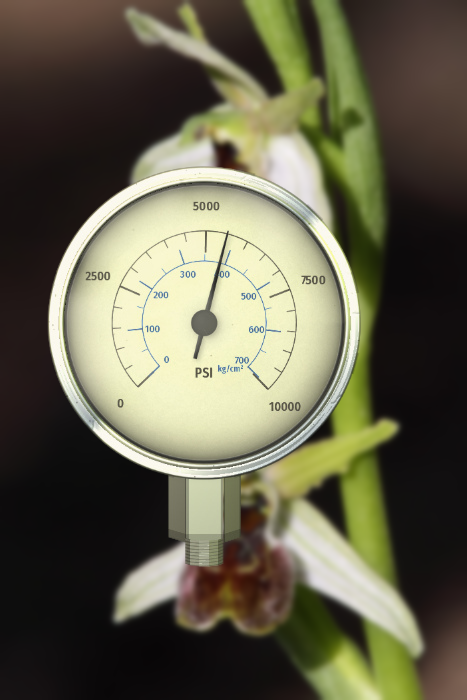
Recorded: 5500psi
